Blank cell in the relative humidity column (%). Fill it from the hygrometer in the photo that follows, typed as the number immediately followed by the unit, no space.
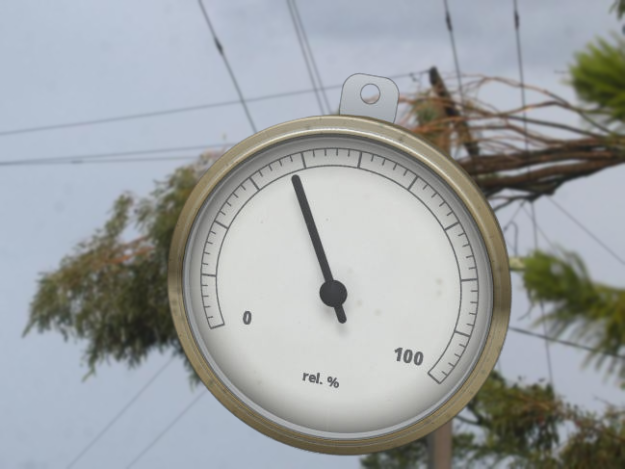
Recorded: 38%
